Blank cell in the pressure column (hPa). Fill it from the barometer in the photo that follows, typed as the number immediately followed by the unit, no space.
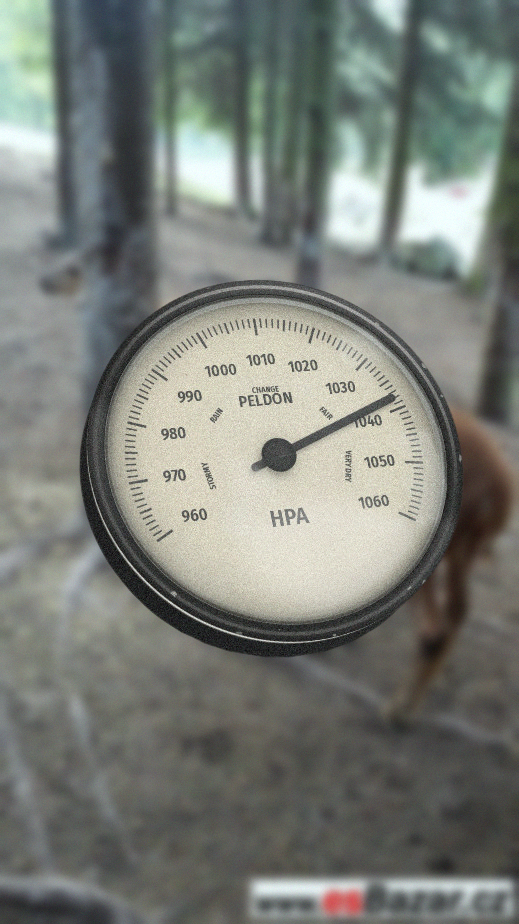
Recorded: 1038hPa
